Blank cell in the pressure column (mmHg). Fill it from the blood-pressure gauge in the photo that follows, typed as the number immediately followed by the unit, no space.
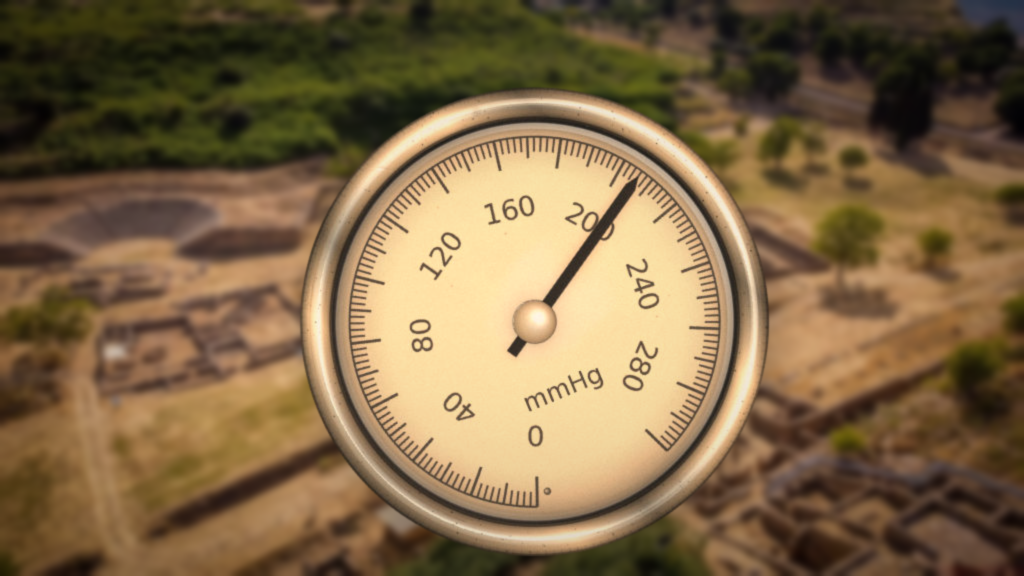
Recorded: 206mmHg
